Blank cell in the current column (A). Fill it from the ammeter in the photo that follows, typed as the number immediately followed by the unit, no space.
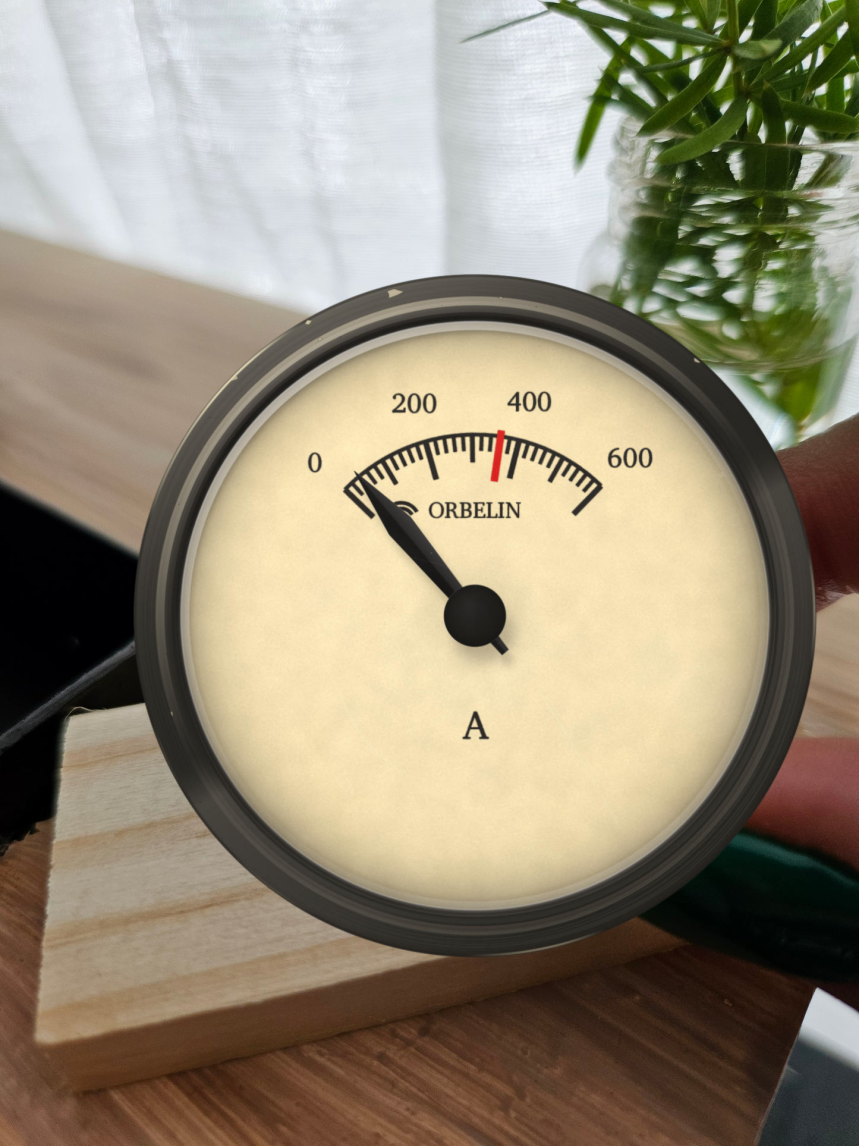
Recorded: 40A
